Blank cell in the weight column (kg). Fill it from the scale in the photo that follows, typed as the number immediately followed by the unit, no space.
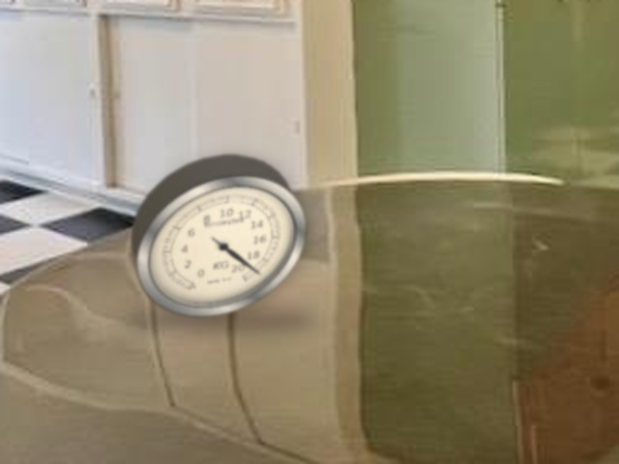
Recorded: 19kg
